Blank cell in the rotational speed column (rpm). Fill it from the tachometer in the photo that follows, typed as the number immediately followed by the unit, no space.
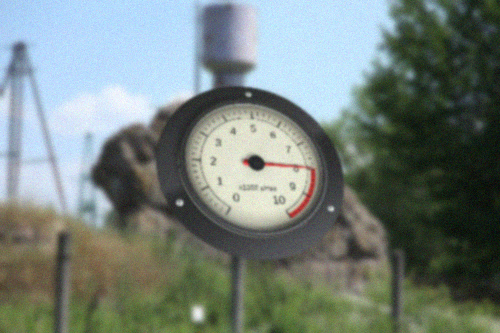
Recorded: 8000rpm
